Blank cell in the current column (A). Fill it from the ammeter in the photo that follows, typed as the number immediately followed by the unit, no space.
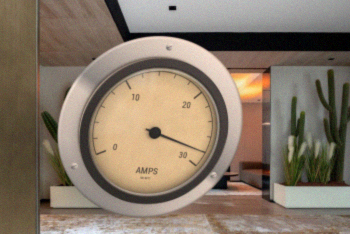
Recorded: 28A
